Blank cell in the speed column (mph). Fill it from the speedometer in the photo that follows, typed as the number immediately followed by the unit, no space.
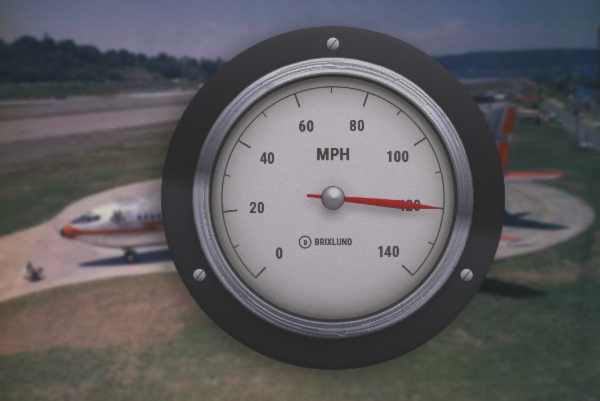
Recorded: 120mph
